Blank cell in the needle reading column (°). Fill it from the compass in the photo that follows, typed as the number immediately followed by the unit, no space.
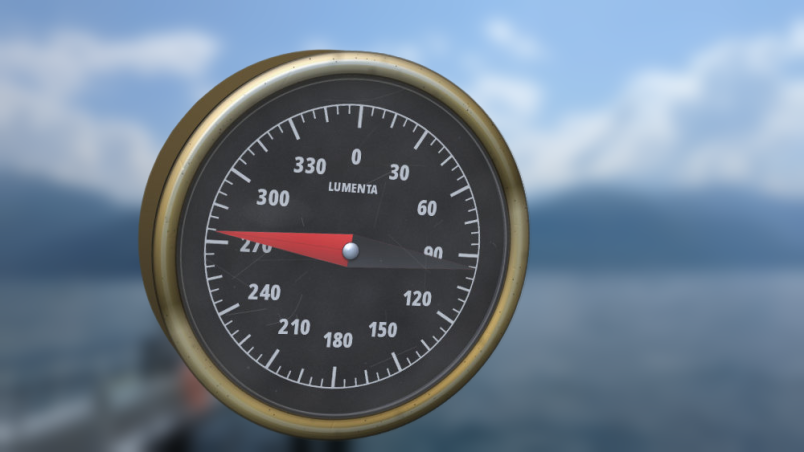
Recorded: 275°
